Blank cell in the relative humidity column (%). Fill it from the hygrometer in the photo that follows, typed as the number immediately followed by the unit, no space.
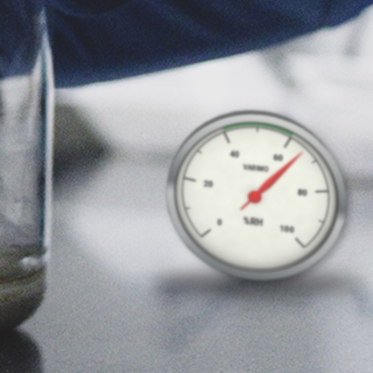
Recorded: 65%
